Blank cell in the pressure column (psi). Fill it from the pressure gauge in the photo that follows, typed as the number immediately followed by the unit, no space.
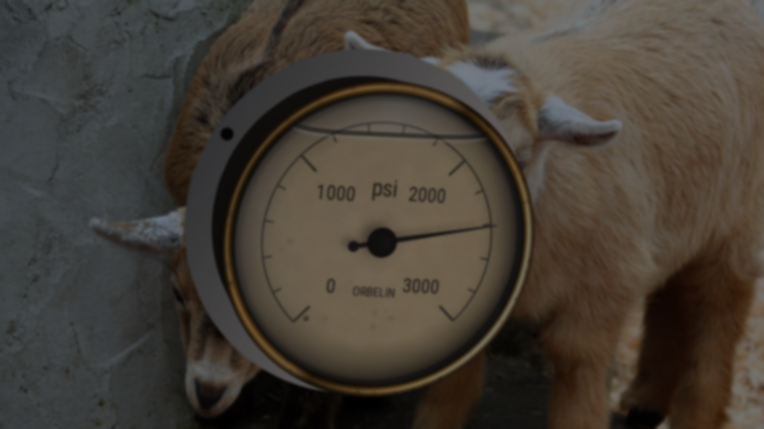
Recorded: 2400psi
